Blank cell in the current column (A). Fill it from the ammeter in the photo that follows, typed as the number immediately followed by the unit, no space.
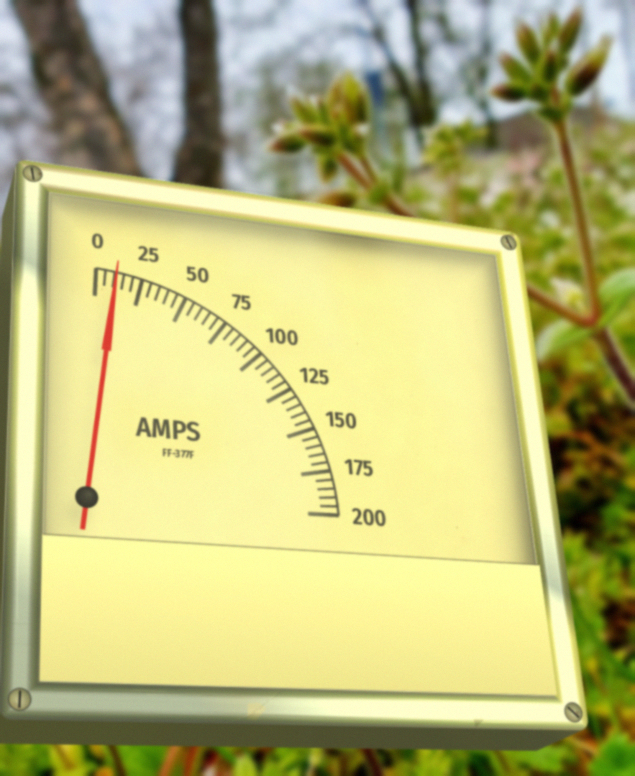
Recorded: 10A
